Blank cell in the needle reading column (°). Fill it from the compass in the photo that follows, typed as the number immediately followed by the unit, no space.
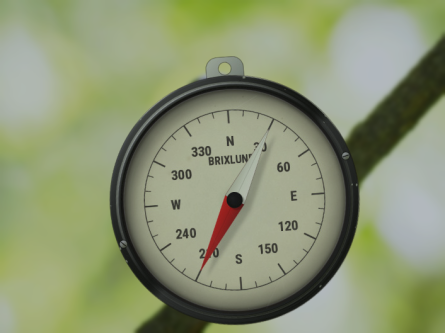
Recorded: 210°
